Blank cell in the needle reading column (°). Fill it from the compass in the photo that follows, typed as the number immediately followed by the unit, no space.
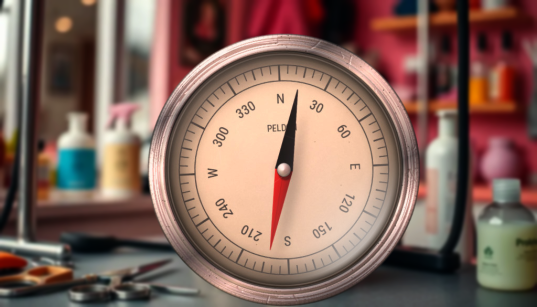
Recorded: 192.5°
